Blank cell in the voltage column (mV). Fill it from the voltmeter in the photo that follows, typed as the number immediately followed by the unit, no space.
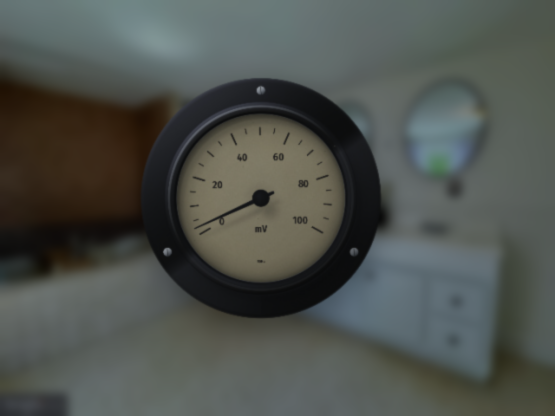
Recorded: 2.5mV
